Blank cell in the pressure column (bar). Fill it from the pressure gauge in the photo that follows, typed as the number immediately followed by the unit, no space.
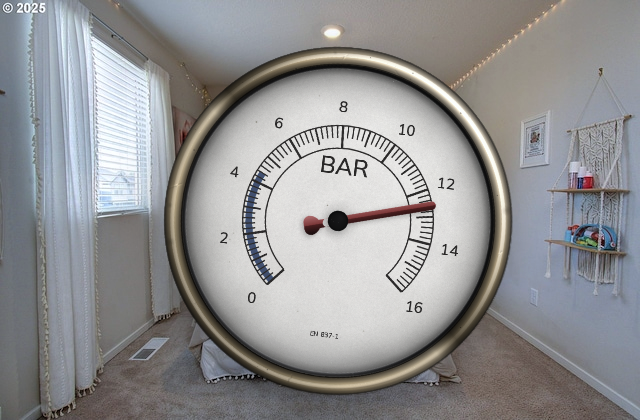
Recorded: 12.6bar
